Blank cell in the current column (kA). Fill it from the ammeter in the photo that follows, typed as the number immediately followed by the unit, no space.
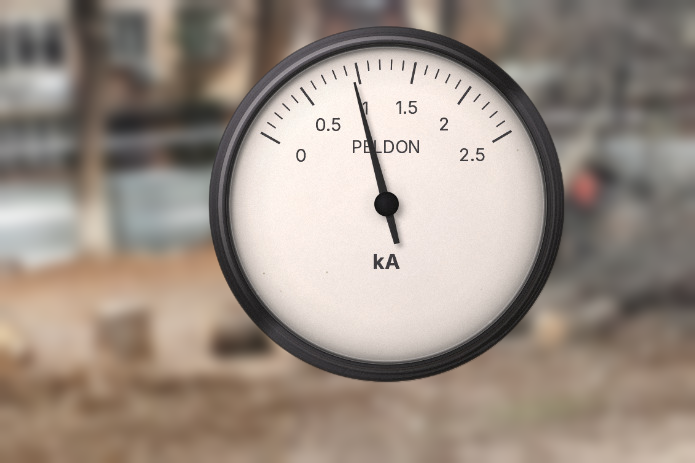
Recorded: 0.95kA
